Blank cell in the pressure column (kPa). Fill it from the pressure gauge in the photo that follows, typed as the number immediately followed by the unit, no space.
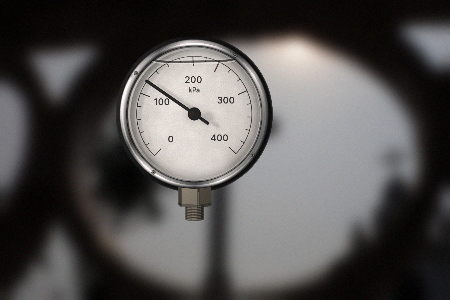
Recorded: 120kPa
